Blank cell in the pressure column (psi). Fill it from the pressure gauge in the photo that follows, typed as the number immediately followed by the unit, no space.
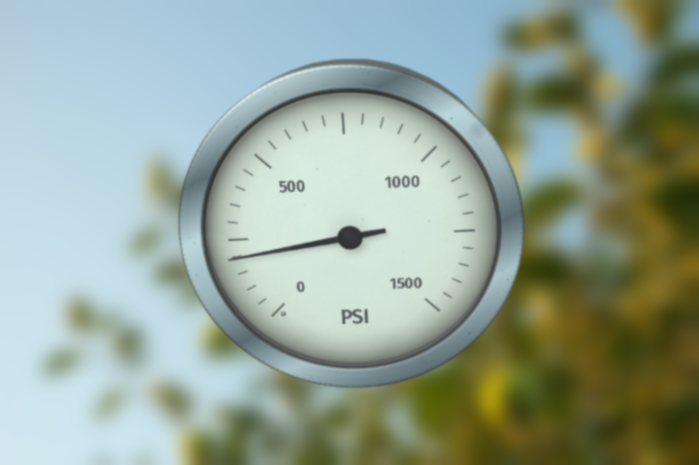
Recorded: 200psi
